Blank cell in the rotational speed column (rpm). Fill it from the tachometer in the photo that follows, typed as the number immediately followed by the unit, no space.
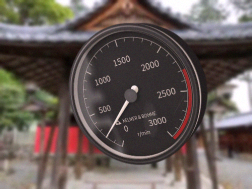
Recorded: 200rpm
